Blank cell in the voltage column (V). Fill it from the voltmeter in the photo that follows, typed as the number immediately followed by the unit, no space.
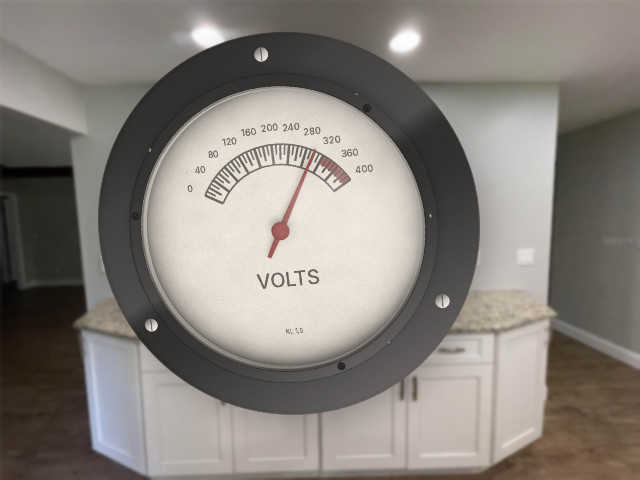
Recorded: 300V
